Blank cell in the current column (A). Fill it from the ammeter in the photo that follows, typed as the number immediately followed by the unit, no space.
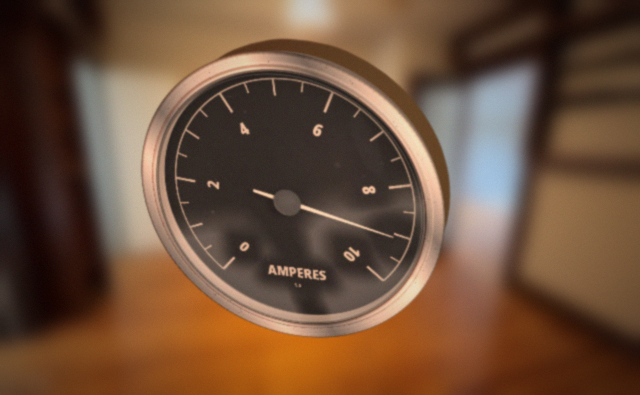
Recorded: 9A
